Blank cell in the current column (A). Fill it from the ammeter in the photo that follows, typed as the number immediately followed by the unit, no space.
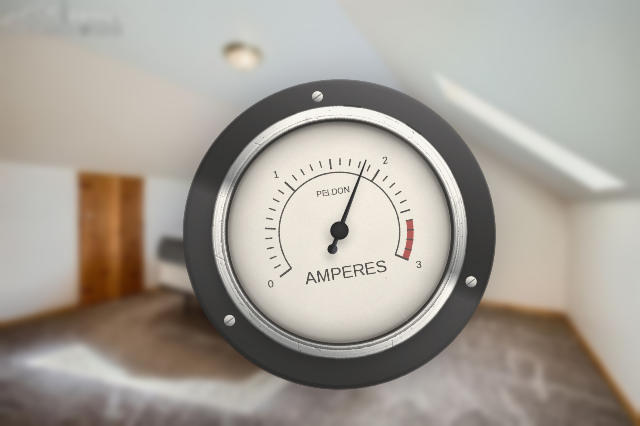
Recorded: 1.85A
